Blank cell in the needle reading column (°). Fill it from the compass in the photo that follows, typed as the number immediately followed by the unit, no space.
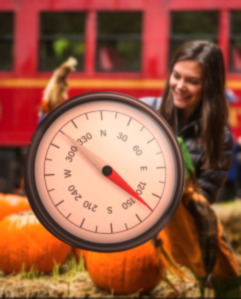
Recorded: 135°
